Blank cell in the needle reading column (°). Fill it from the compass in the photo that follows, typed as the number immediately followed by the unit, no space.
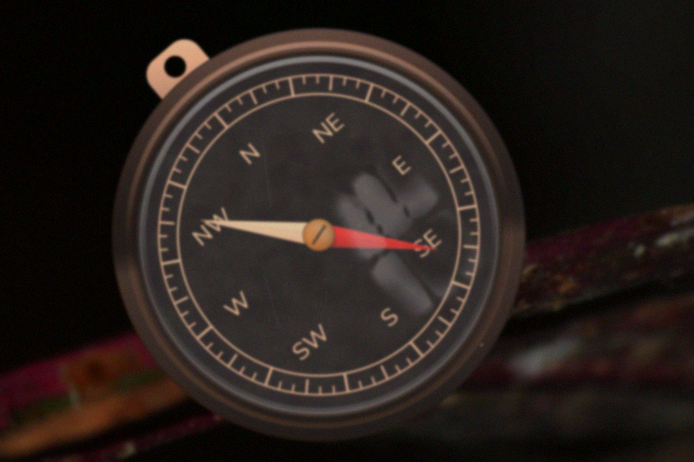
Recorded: 137.5°
